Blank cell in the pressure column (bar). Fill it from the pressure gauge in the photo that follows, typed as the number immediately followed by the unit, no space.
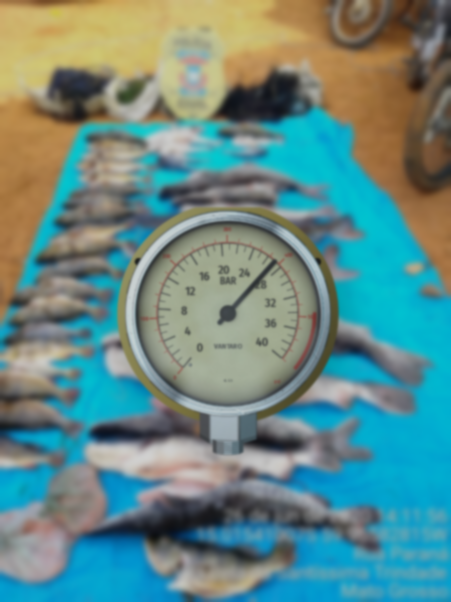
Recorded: 27bar
